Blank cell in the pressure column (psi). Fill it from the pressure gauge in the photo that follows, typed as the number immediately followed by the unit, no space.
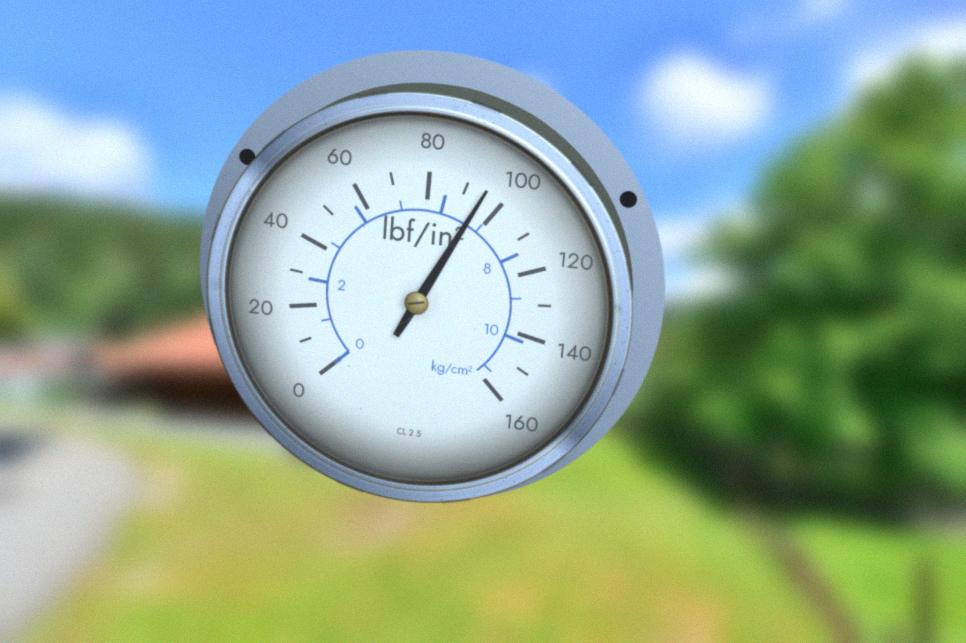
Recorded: 95psi
